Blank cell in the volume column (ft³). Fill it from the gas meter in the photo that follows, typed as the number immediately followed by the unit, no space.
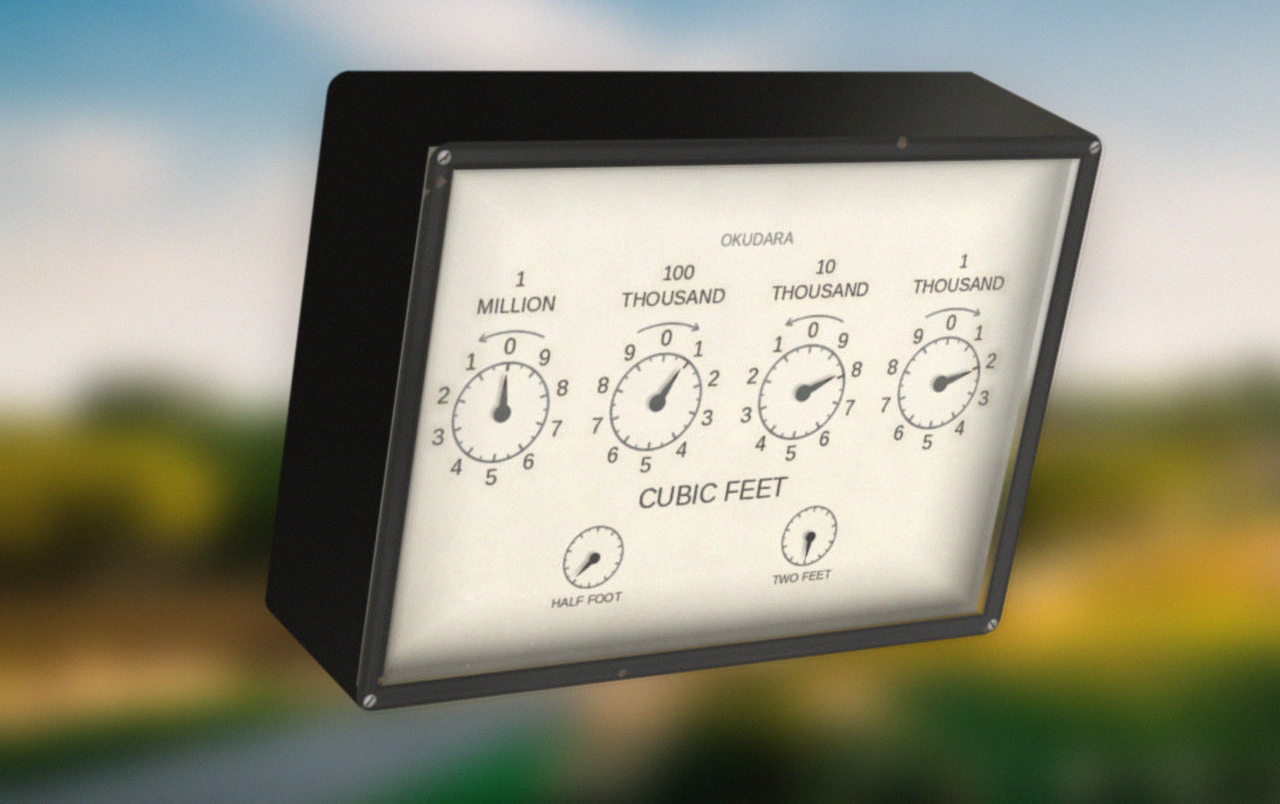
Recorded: 8200ft³
